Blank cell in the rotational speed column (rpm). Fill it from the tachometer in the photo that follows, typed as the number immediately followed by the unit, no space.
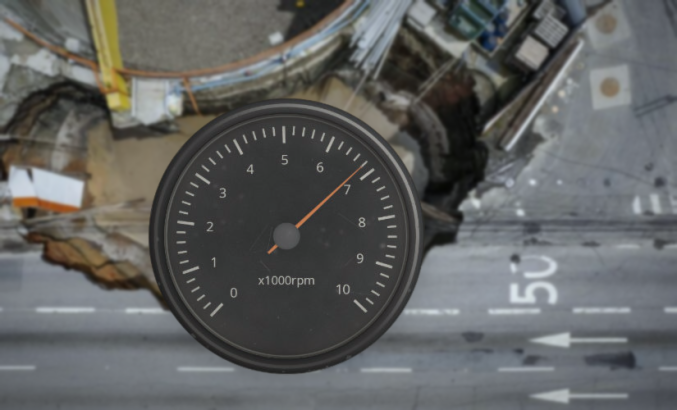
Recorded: 6800rpm
